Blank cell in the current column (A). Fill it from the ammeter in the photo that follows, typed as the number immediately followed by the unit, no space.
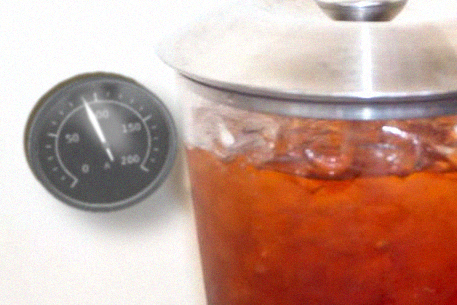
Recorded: 90A
